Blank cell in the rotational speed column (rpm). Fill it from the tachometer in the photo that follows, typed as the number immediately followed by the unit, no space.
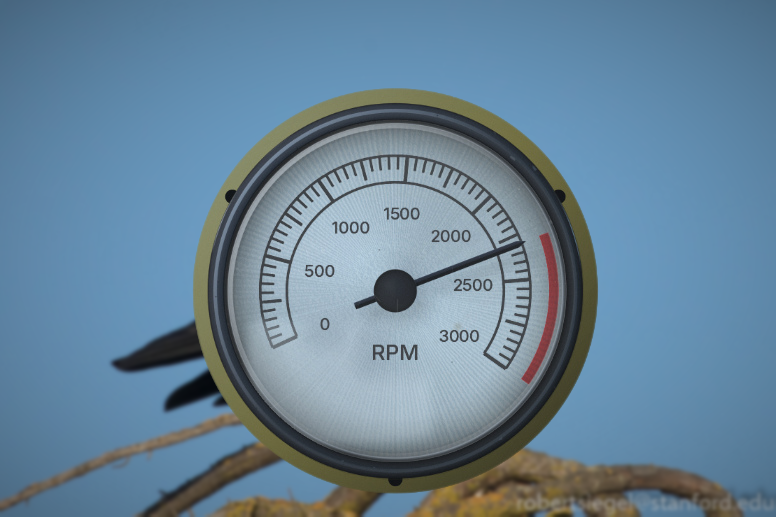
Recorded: 2300rpm
